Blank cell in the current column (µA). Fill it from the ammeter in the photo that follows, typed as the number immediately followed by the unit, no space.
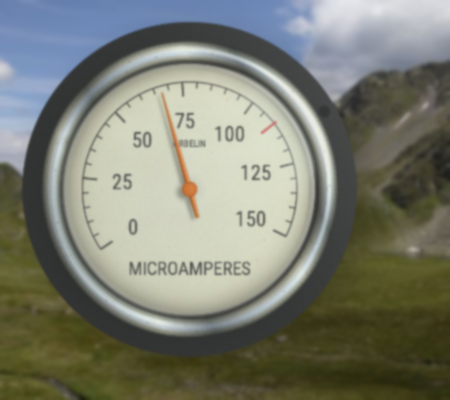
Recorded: 67.5µA
